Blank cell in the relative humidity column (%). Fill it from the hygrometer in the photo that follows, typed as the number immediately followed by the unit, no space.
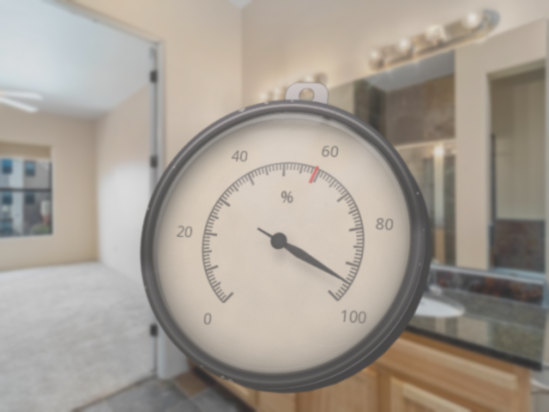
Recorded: 95%
